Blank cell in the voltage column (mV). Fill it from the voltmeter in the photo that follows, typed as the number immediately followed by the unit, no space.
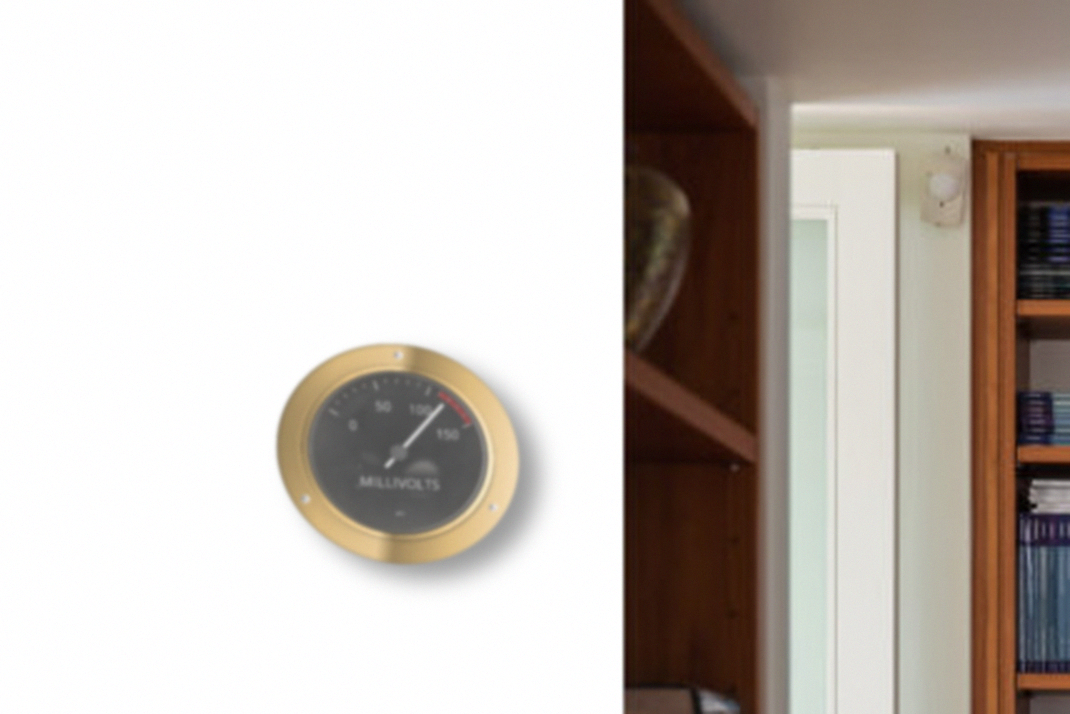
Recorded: 120mV
